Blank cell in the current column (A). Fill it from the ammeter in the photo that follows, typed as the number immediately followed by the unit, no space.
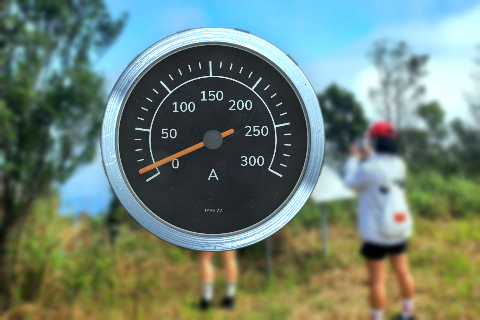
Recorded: 10A
